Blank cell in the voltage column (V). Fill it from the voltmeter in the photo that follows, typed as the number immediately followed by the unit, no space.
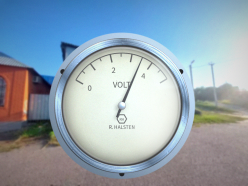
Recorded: 3.5V
